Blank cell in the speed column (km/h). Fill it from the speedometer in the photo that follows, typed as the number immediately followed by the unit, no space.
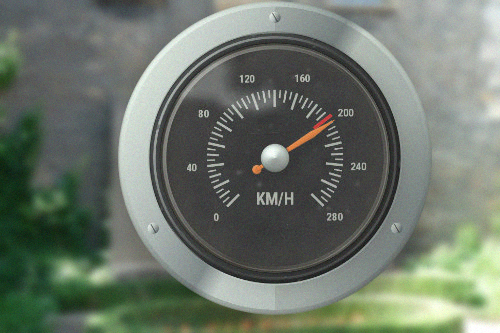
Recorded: 200km/h
